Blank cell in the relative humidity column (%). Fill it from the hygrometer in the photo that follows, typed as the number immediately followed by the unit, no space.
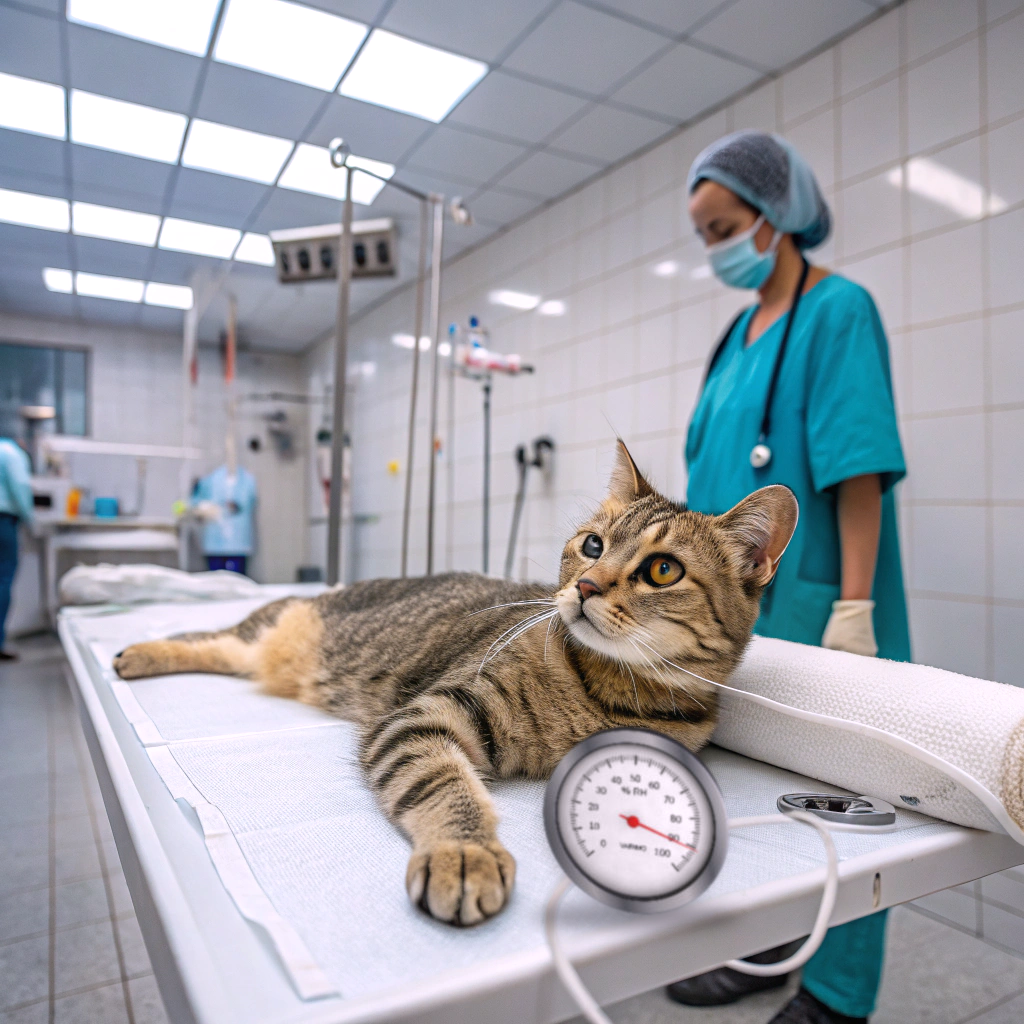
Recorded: 90%
